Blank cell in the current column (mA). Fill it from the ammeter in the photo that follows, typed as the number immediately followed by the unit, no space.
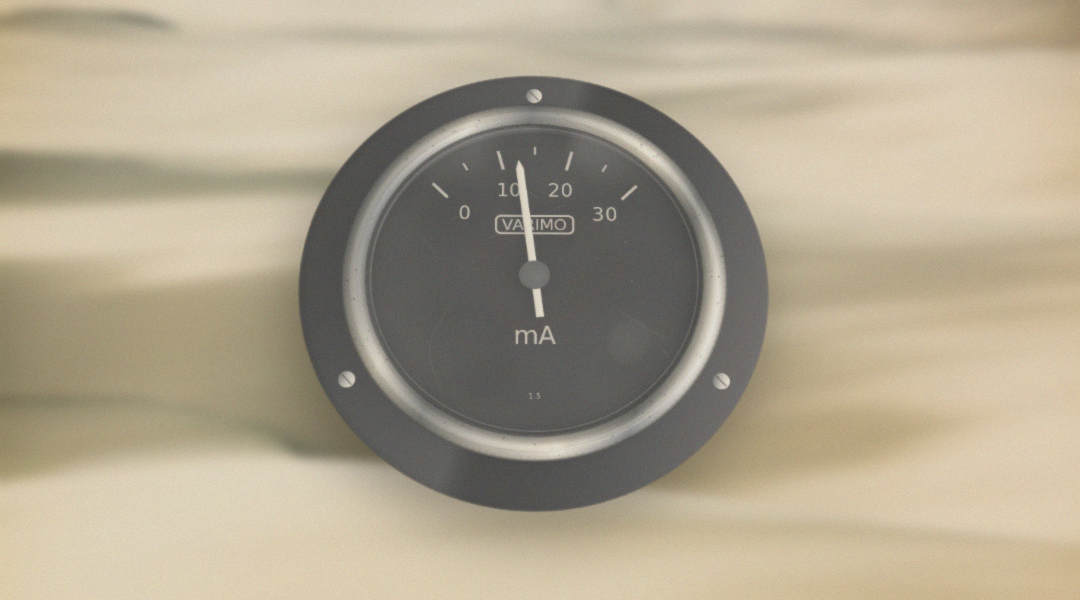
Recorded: 12.5mA
